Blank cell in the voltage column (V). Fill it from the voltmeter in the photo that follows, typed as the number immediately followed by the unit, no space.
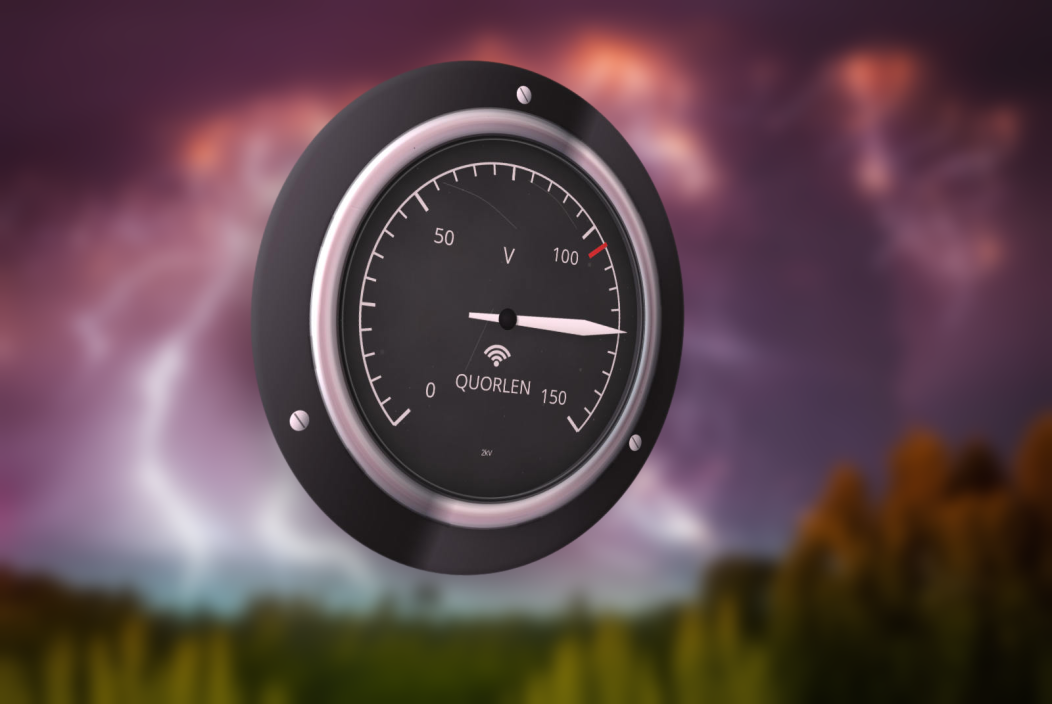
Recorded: 125V
